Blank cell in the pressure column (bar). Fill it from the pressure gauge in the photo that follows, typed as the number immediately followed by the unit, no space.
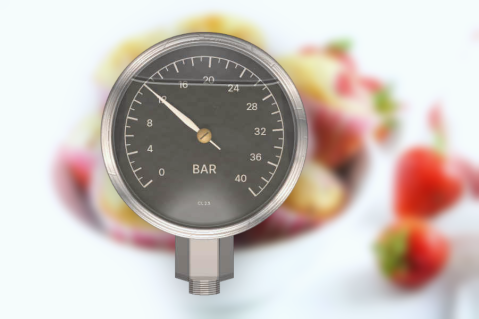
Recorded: 12bar
